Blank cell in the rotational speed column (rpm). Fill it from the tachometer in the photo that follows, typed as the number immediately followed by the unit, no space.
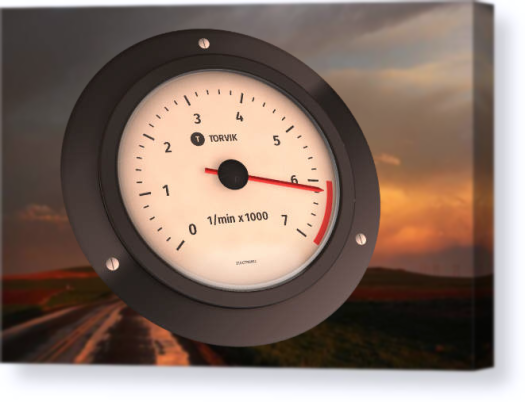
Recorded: 6200rpm
